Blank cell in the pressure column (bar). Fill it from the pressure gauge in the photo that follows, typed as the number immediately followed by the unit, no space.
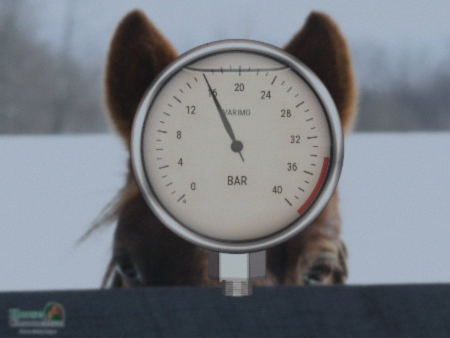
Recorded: 16bar
